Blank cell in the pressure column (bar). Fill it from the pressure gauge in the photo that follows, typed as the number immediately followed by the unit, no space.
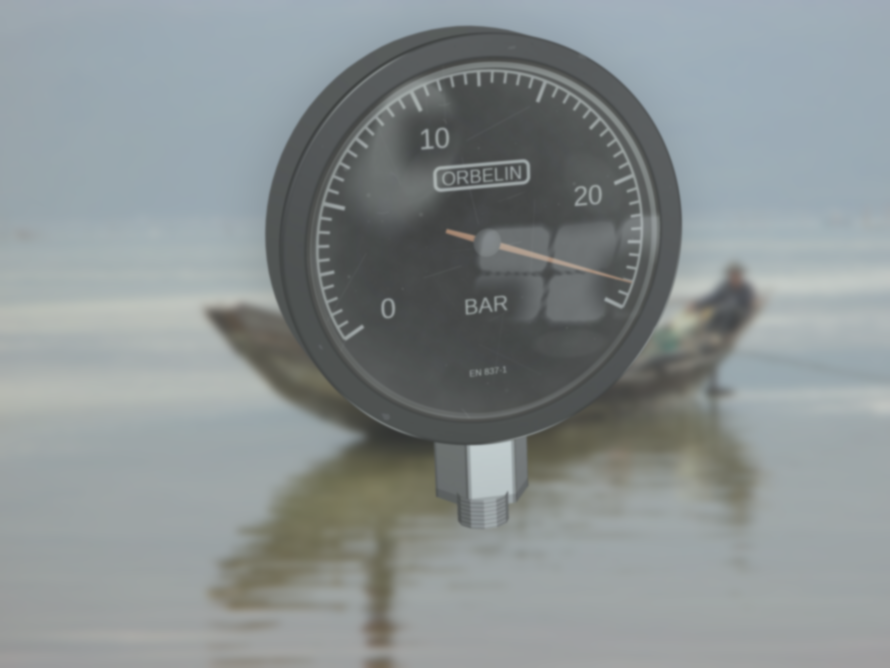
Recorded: 24bar
